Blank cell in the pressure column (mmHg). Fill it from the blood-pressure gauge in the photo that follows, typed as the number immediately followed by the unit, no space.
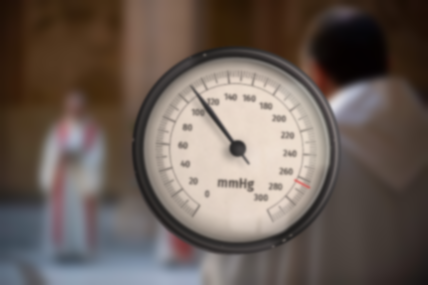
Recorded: 110mmHg
